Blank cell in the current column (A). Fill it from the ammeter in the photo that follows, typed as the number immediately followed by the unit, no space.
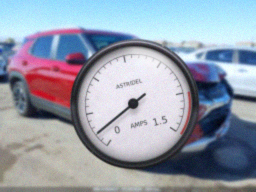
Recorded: 0.1A
